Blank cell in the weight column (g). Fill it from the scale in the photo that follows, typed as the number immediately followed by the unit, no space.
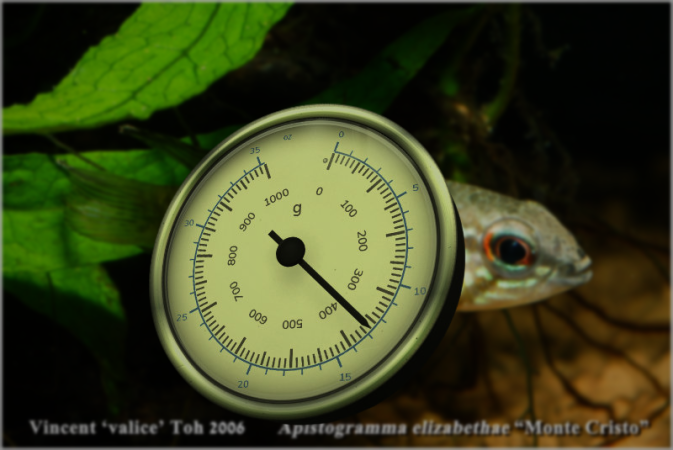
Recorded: 360g
